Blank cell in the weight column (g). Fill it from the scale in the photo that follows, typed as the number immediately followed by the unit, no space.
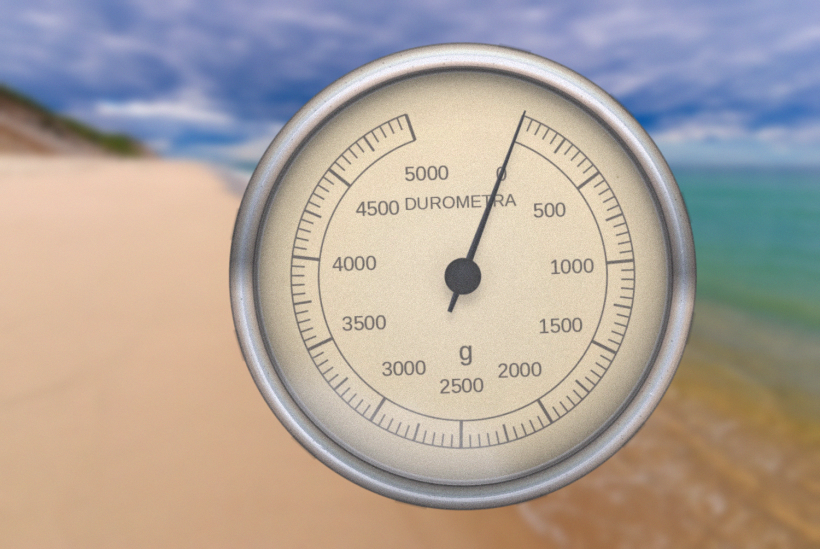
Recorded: 0g
